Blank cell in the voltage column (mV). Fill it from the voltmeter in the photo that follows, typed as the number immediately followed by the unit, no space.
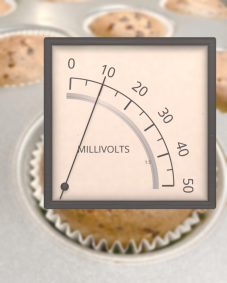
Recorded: 10mV
